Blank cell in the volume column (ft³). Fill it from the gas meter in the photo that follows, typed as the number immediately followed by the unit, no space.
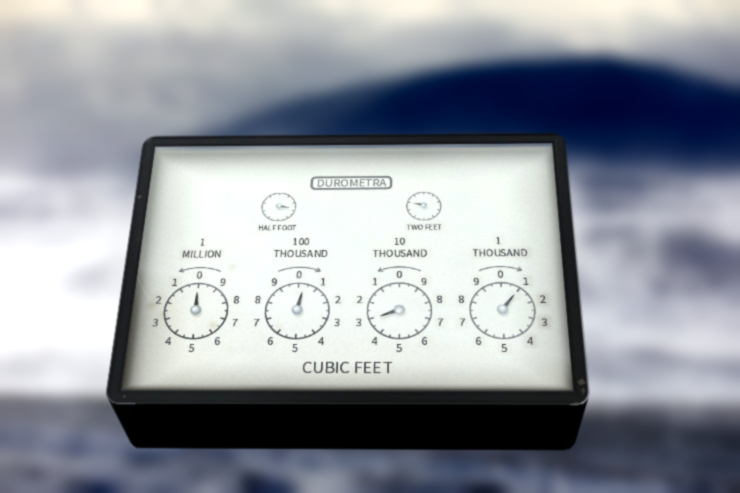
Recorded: 3100ft³
